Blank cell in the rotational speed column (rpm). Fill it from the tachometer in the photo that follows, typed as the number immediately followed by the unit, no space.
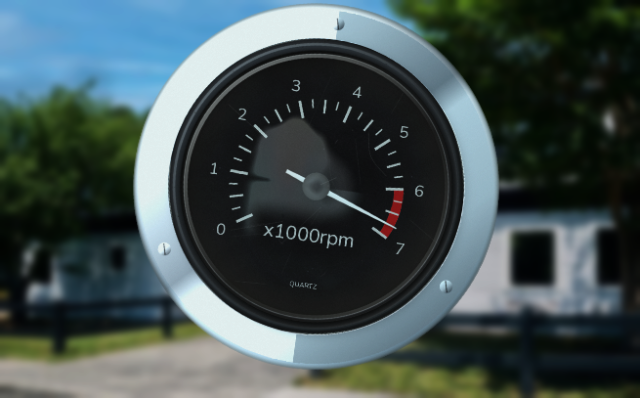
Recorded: 6750rpm
